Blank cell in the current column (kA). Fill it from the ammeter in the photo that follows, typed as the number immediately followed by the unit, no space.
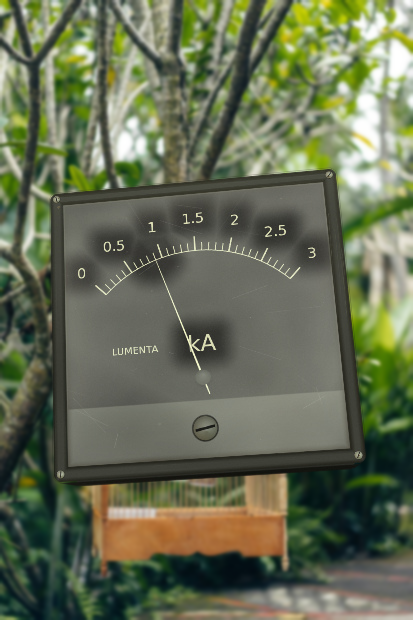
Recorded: 0.9kA
